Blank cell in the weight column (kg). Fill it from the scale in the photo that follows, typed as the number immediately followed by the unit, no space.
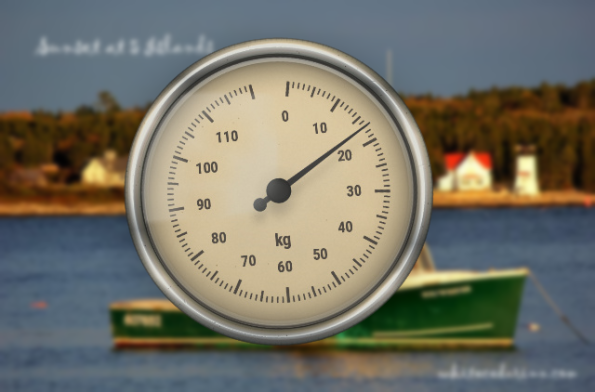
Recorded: 17kg
